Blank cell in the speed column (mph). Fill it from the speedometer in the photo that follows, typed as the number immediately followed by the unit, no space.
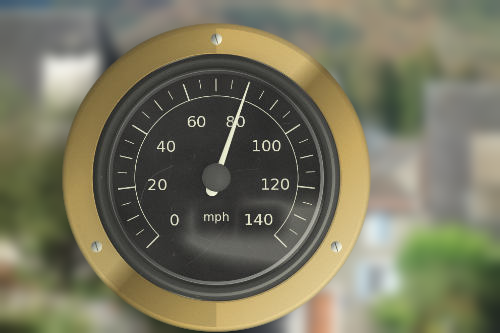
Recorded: 80mph
